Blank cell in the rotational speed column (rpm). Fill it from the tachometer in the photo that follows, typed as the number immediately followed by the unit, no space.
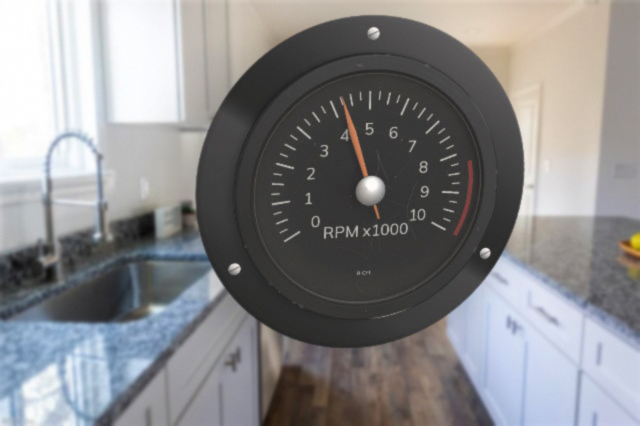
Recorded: 4250rpm
